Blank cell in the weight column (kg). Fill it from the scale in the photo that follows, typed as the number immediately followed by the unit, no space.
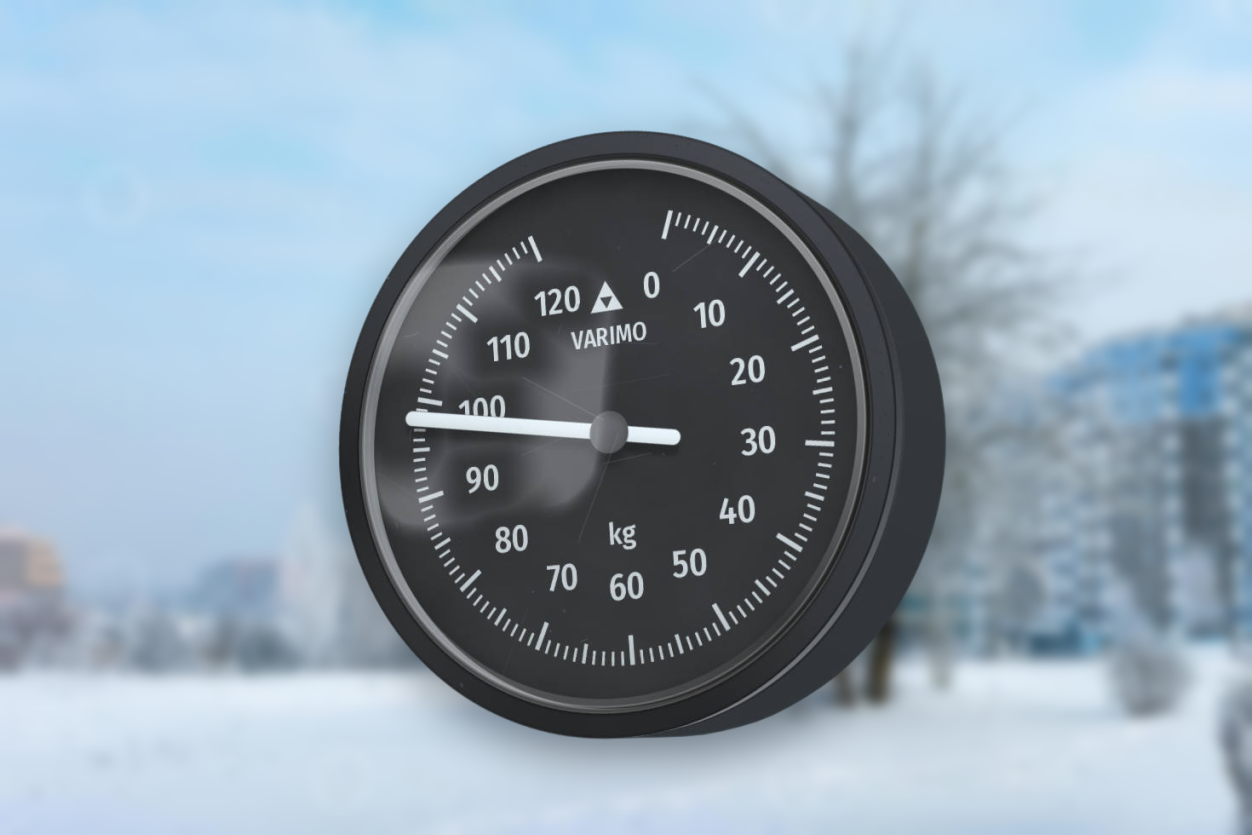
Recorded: 98kg
